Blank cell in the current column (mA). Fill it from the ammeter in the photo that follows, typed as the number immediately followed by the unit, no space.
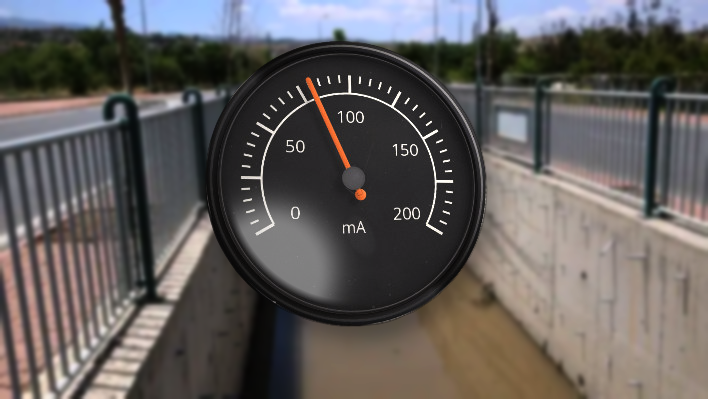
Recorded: 80mA
